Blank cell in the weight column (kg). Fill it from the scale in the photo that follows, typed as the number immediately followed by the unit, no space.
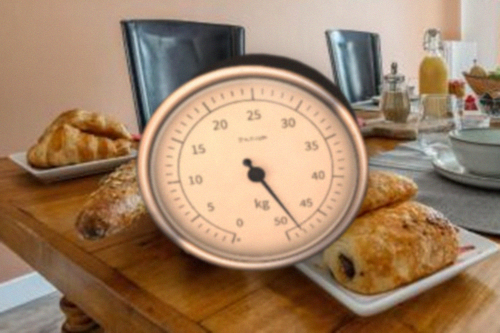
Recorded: 48kg
